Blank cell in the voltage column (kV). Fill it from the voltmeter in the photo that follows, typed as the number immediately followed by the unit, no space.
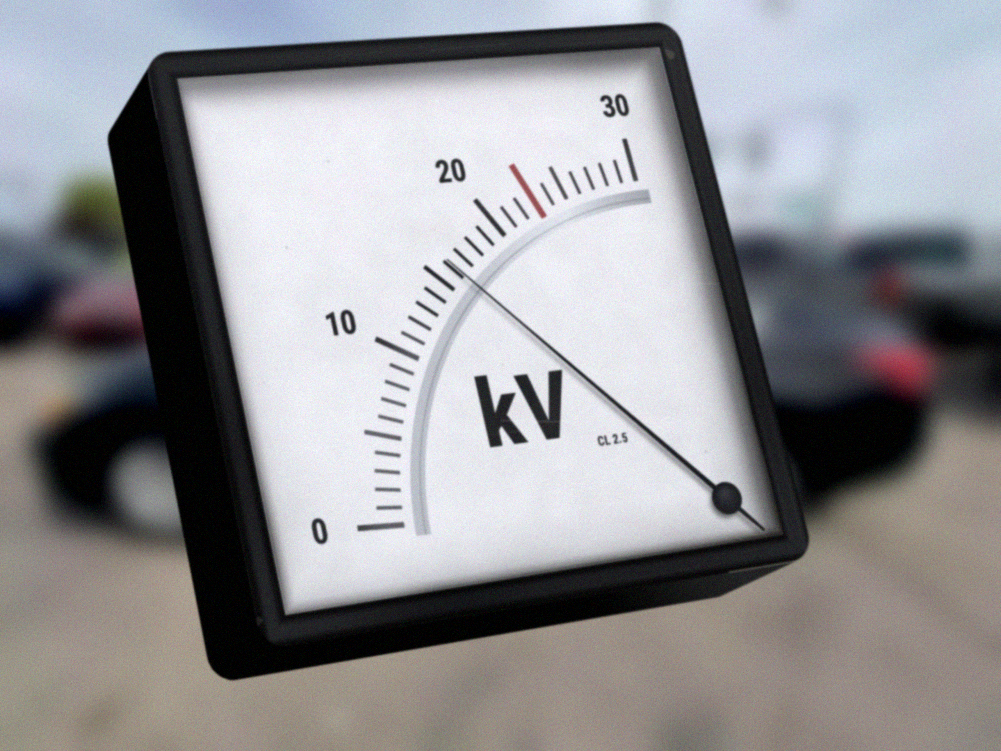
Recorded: 16kV
